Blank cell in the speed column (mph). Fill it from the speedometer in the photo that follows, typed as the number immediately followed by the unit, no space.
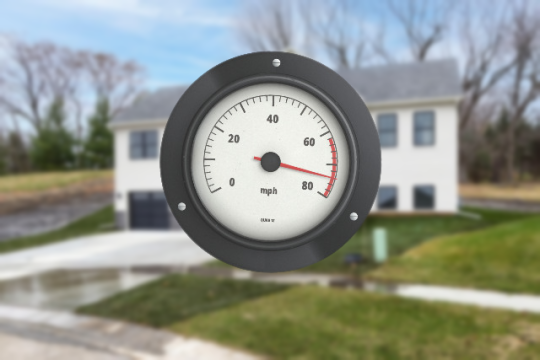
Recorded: 74mph
